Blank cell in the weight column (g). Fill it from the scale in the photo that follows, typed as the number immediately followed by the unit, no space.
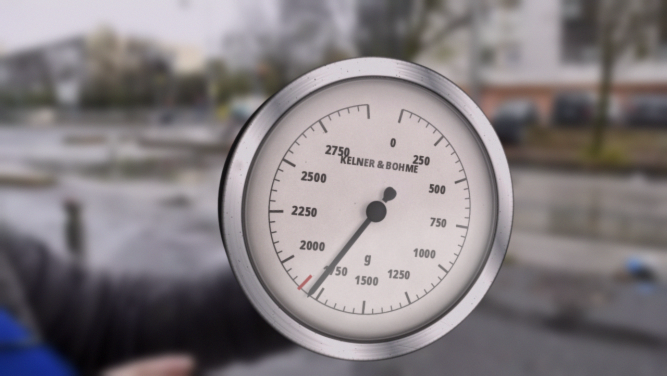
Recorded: 1800g
